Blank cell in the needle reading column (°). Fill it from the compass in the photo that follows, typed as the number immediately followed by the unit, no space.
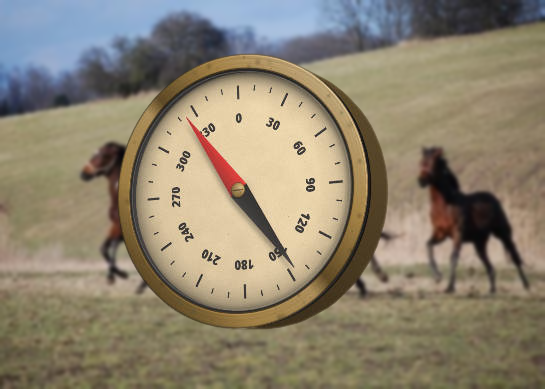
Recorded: 325°
